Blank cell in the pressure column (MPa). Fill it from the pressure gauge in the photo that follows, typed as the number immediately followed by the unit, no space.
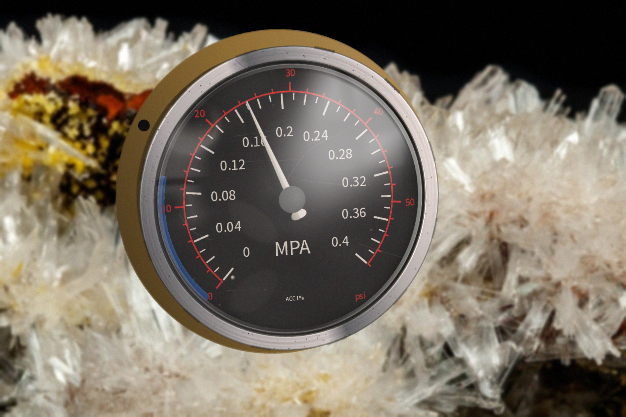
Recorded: 0.17MPa
